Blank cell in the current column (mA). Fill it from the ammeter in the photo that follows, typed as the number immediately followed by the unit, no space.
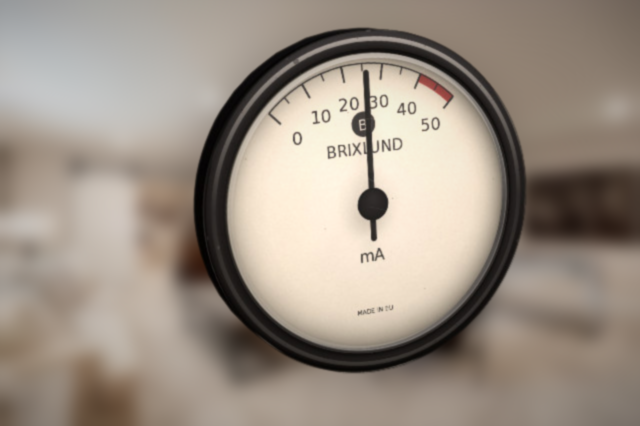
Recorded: 25mA
